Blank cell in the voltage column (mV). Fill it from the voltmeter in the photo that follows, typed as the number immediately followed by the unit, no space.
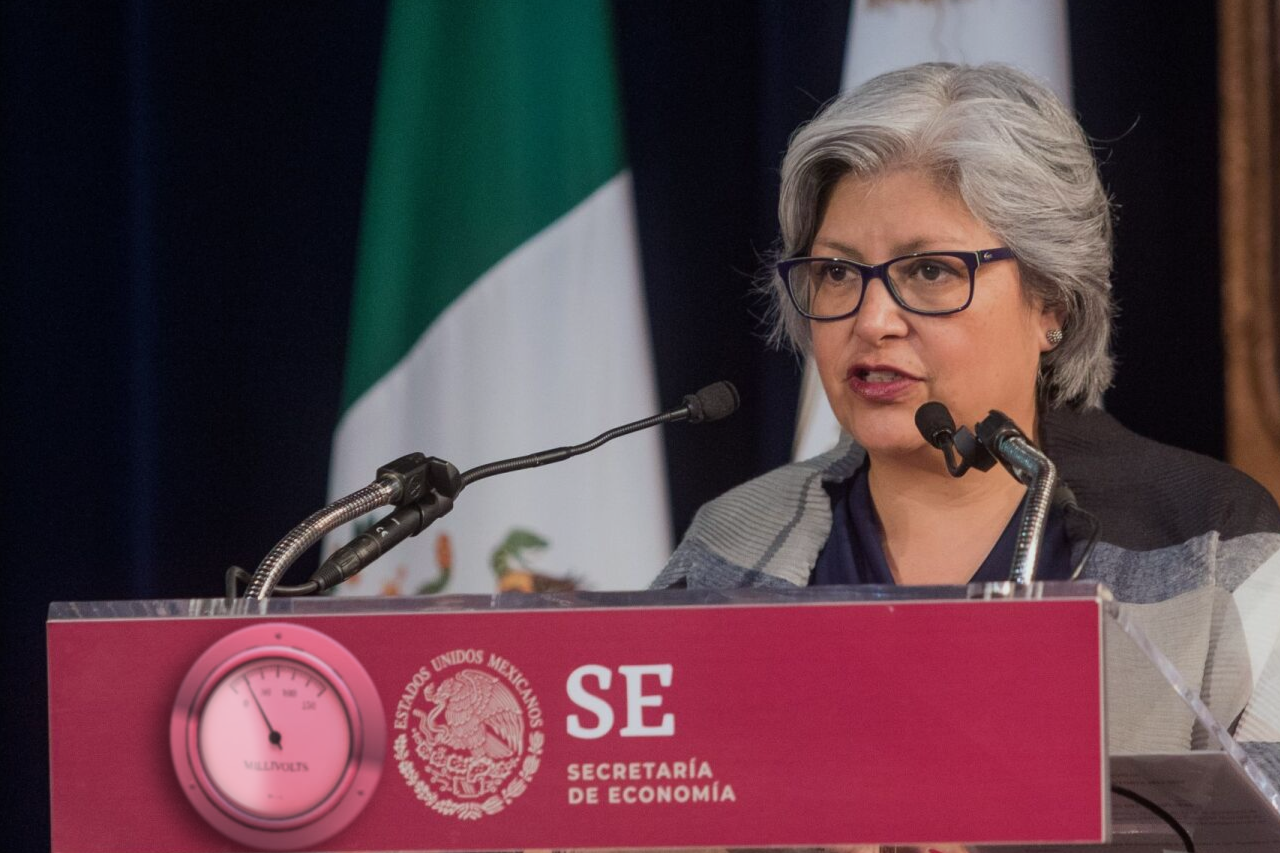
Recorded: 25mV
